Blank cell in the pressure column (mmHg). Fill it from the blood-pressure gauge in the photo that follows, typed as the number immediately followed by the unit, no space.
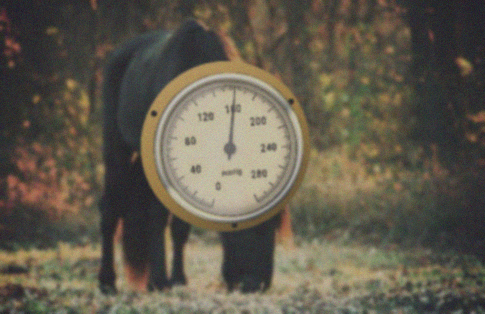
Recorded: 160mmHg
